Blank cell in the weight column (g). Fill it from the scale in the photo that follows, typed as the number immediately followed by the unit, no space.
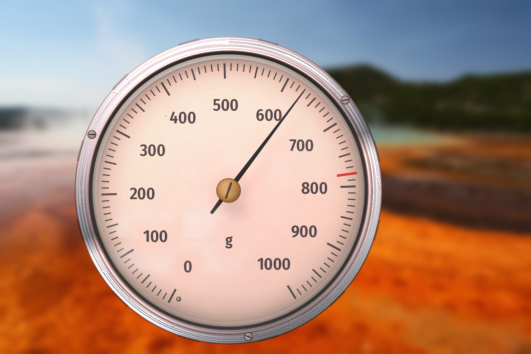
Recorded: 630g
